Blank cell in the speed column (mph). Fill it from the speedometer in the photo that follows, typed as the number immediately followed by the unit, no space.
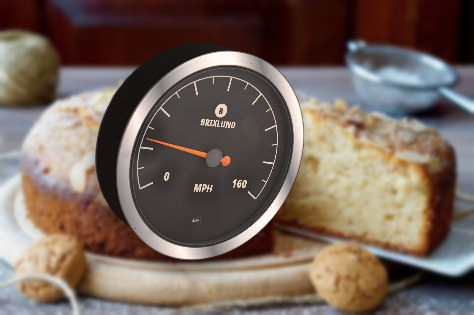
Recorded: 25mph
